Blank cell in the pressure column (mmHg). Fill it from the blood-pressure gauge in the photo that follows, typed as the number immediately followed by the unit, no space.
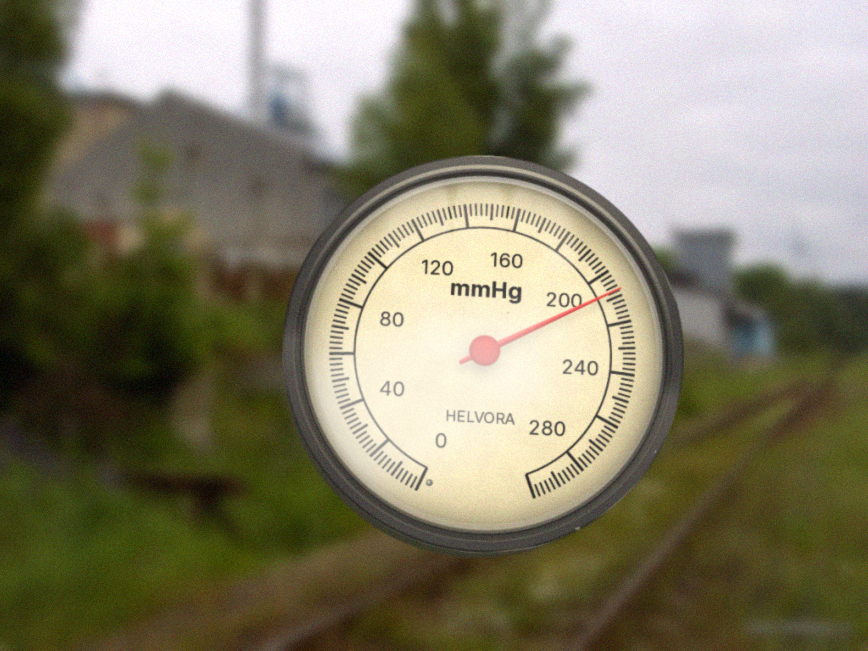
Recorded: 208mmHg
